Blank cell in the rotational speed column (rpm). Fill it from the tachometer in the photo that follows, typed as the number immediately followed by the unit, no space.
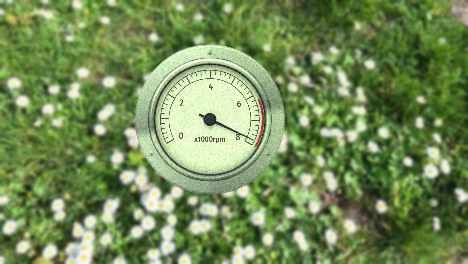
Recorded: 7800rpm
